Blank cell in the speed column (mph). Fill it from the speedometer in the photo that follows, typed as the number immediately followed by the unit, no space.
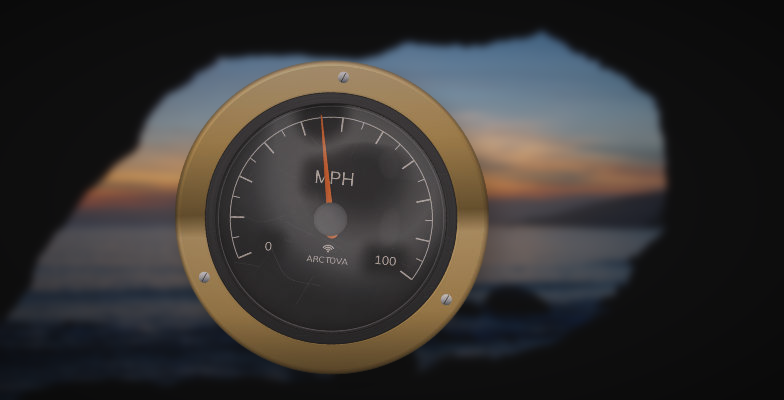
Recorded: 45mph
